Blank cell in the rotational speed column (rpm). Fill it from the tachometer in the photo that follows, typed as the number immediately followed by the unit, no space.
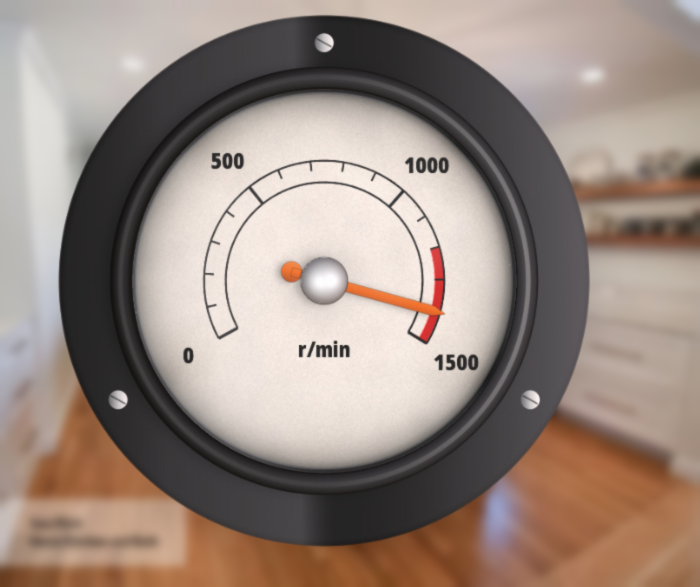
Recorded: 1400rpm
